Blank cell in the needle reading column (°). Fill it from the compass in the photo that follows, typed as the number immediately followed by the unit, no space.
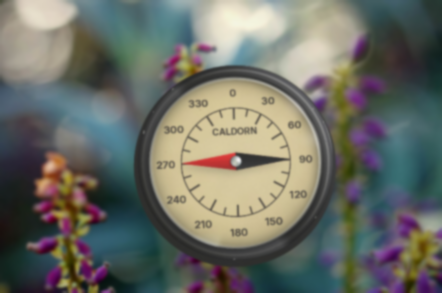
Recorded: 270°
